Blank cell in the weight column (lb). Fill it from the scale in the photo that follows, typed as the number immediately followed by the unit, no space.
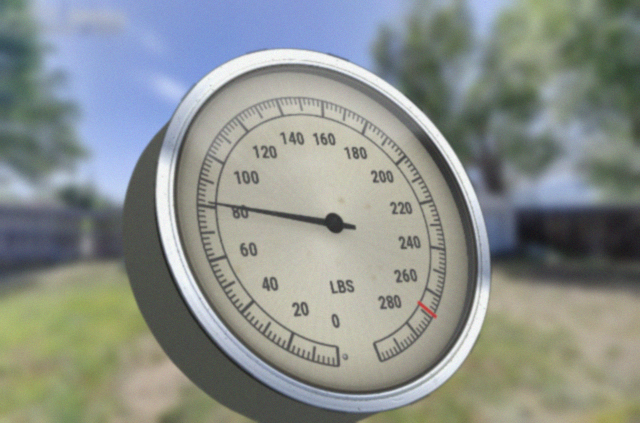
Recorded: 80lb
